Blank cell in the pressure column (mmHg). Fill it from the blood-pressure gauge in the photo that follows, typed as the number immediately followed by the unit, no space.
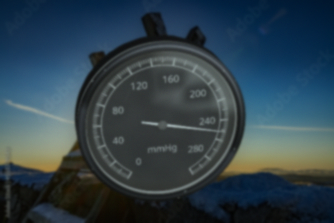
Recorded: 250mmHg
